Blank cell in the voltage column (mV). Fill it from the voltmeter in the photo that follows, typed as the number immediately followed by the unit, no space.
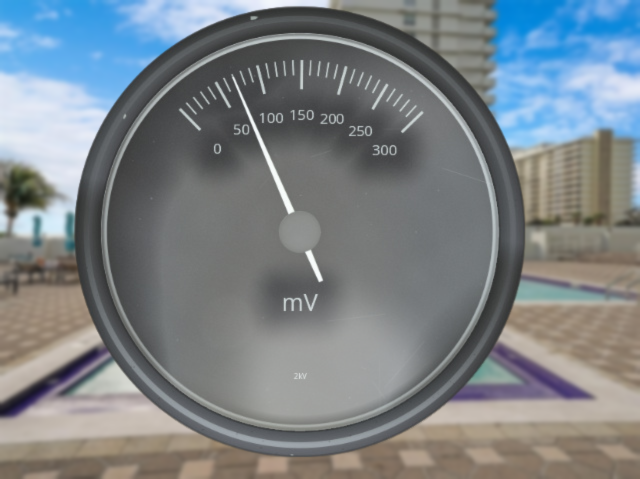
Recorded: 70mV
